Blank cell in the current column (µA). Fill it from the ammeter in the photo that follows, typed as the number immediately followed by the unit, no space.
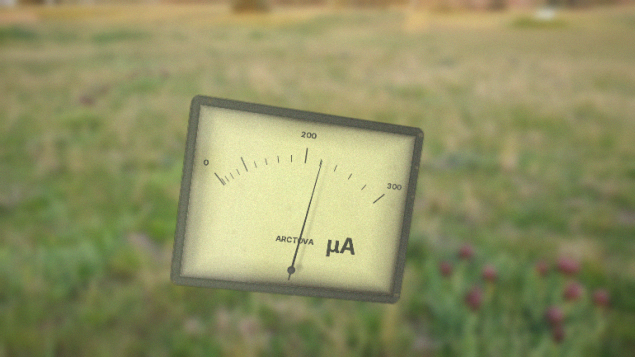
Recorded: 220µA
